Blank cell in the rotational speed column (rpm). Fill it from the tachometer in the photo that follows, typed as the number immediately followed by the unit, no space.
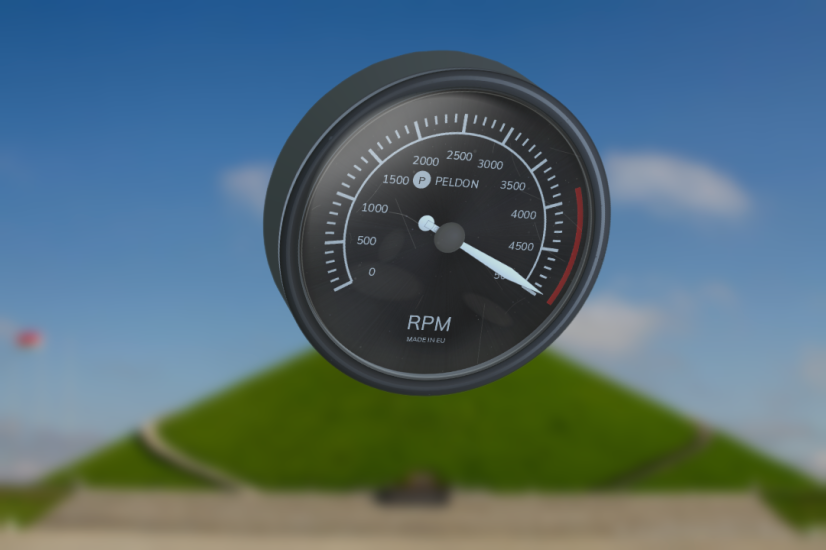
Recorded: 4950rpm
